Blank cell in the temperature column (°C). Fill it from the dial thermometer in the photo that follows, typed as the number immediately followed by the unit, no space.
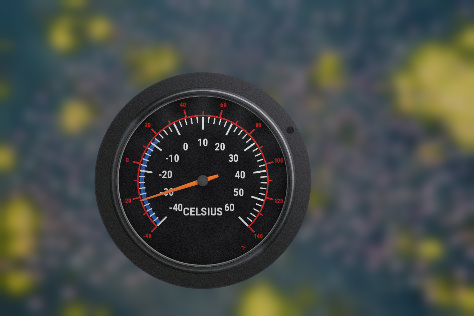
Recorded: -30°C
